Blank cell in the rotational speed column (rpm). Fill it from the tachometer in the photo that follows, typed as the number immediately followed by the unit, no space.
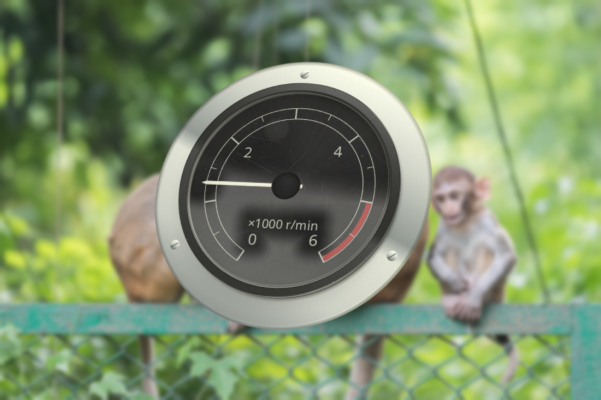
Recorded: 1250rpm
